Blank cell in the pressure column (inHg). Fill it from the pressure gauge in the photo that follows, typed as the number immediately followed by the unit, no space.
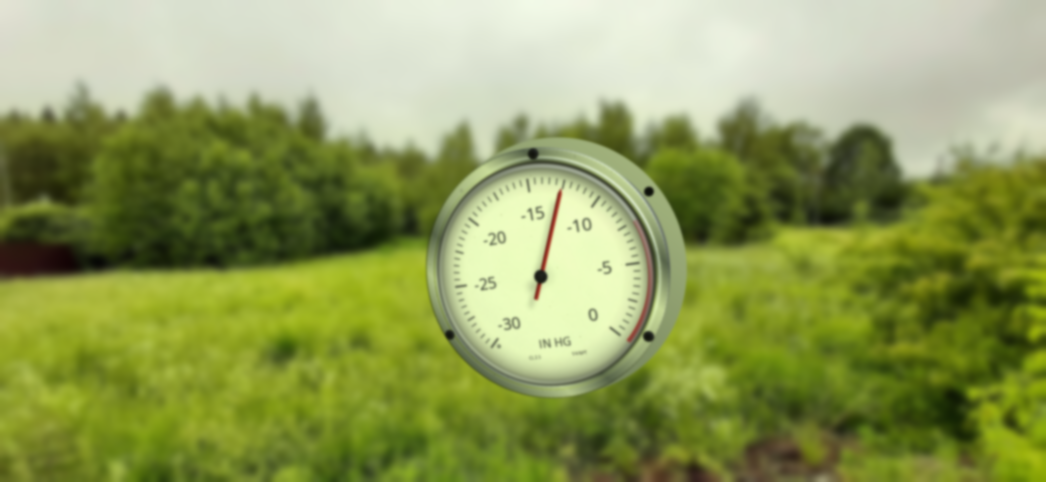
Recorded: -12.5inHg
